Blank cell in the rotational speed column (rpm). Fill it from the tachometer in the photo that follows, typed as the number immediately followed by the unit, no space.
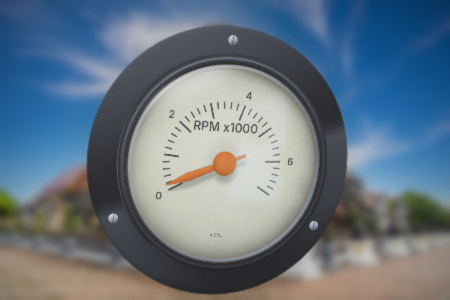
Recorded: 200rpm
